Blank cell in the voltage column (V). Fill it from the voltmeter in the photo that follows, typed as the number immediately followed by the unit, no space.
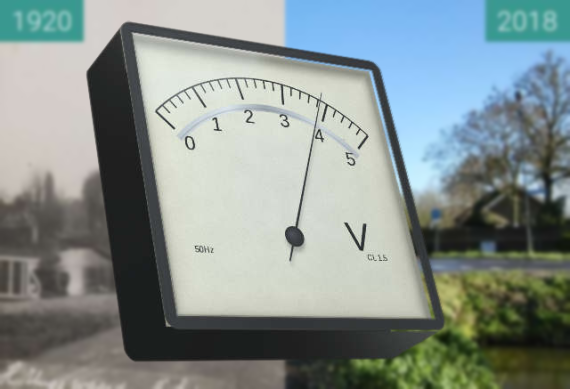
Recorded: 3.8V
